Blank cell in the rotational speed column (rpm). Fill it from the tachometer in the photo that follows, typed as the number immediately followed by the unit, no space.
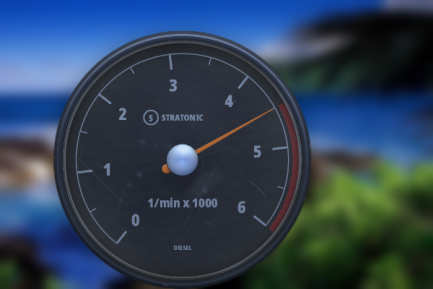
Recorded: 4500rpm
